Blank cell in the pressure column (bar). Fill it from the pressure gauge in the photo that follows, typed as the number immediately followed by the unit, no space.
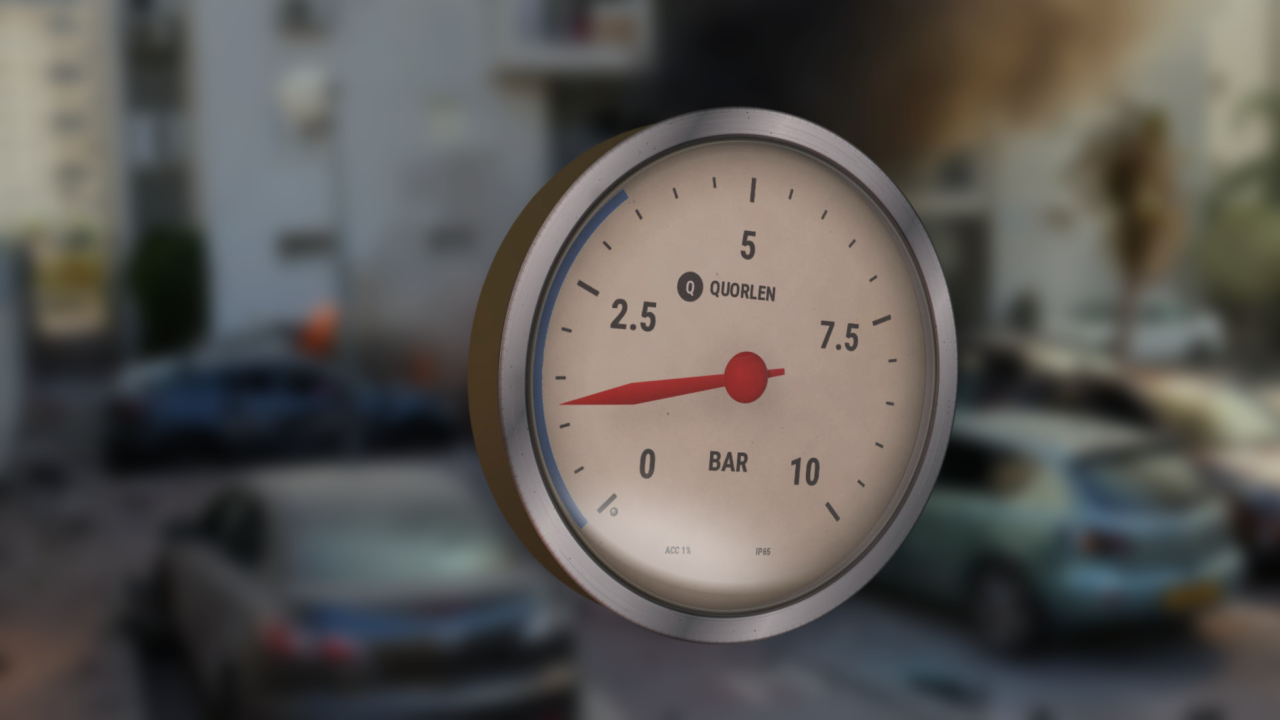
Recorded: 1.25bar
